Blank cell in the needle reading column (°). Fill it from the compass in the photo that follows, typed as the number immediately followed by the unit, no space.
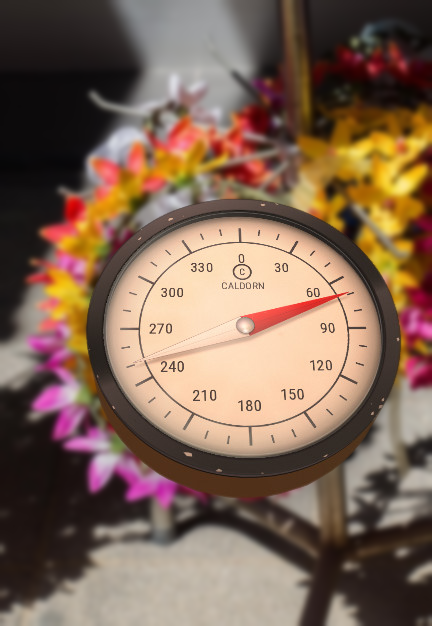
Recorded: 70°
